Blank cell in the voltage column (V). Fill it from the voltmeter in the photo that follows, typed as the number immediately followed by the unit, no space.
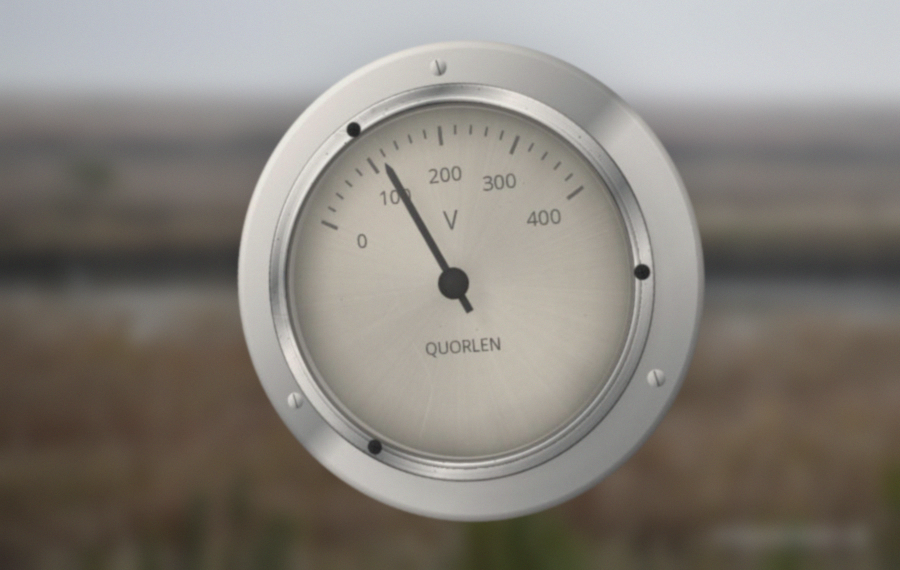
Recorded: 120V
